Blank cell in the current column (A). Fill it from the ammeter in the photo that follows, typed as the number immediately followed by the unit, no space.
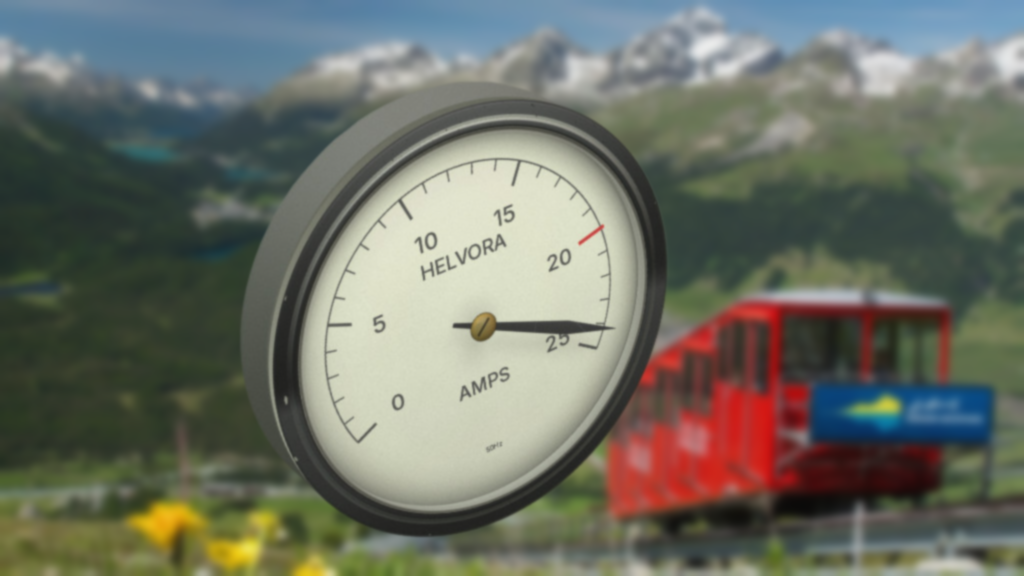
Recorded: 24A
